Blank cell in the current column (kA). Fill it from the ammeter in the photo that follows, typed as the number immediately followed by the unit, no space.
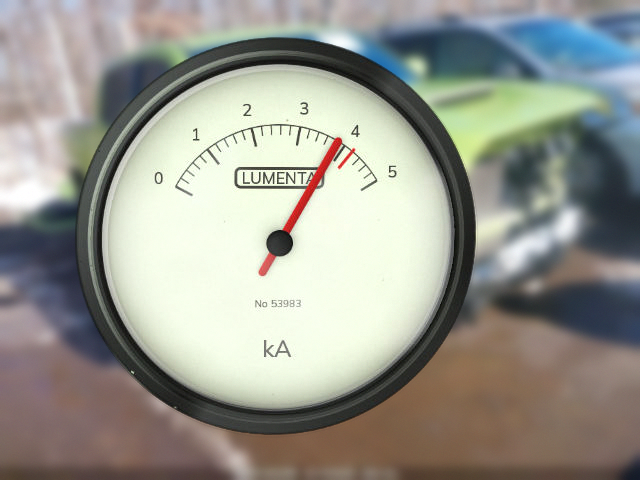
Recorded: 3.8kA
